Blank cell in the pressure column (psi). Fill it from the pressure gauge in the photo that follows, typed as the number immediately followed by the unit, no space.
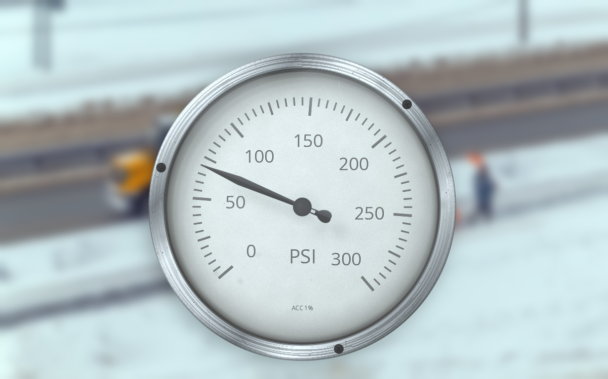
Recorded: 70psi
